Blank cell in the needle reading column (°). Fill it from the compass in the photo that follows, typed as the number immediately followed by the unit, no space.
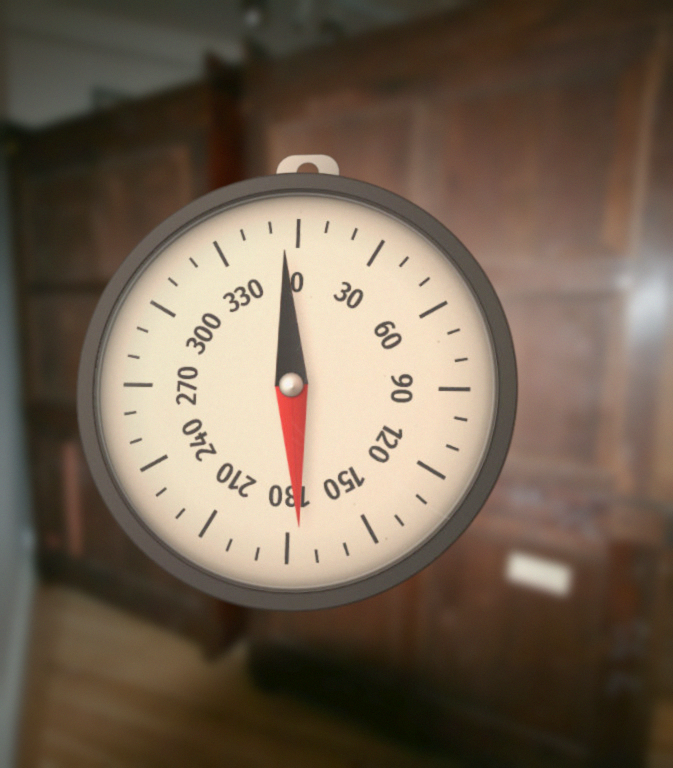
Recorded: 175°
